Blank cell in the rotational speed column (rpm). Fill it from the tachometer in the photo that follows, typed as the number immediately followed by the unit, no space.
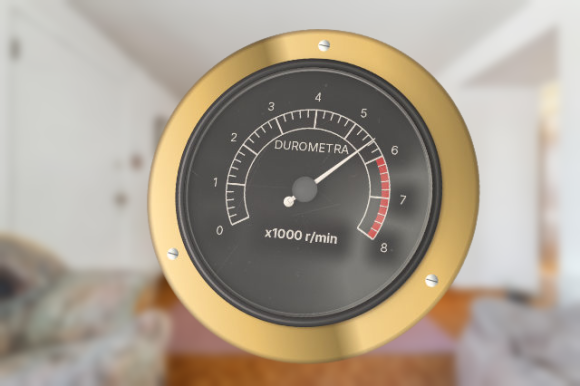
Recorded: 5600rpm
